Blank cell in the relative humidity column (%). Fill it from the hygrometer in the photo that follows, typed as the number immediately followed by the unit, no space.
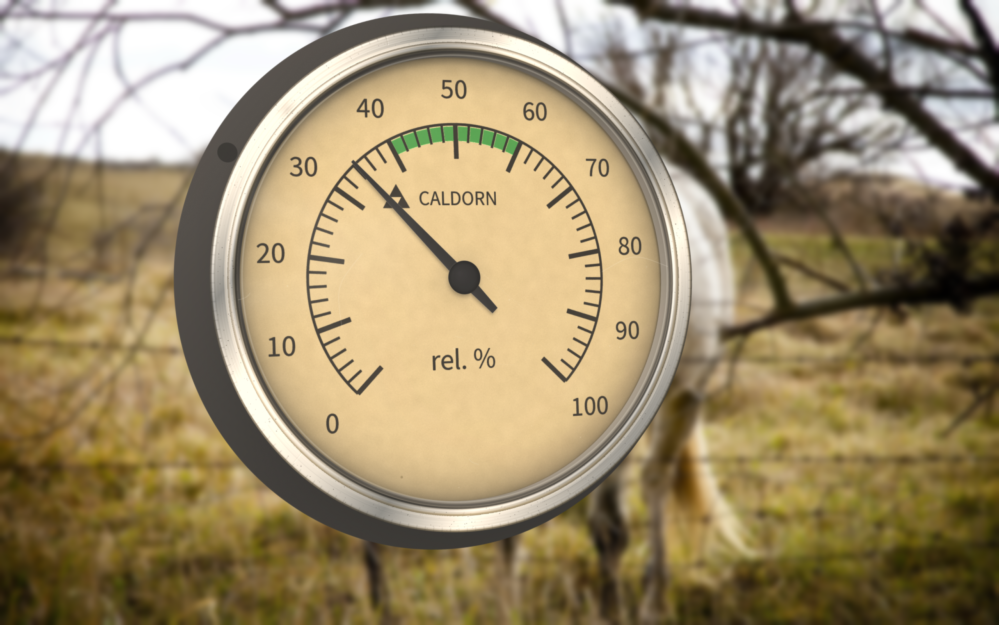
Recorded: 34%
